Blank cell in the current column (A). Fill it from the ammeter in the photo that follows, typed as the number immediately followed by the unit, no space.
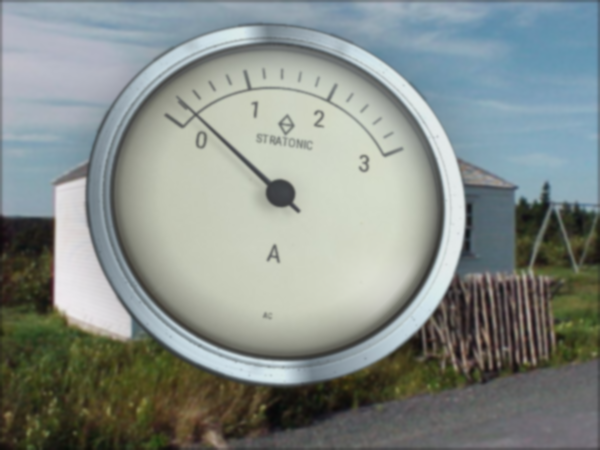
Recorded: 0.2A
